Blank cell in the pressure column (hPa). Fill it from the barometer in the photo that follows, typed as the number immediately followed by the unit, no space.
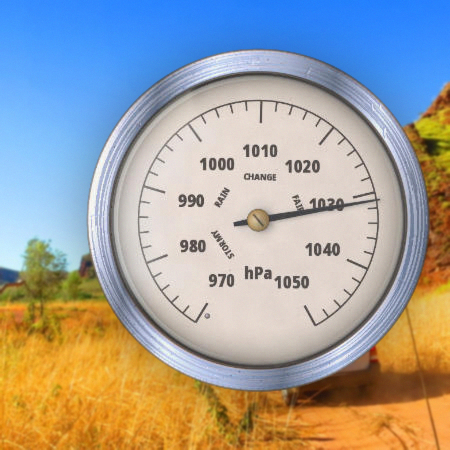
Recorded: 1031hPa
